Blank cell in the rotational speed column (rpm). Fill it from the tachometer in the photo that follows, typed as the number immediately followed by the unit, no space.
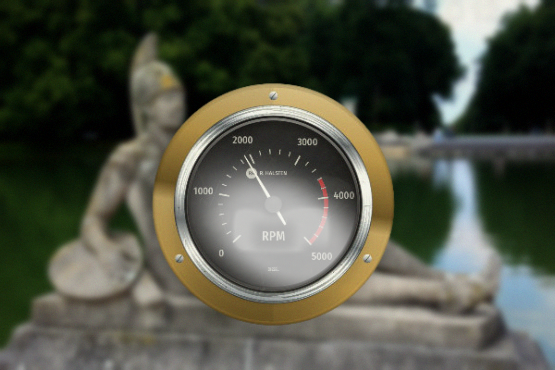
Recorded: 1900rpm
